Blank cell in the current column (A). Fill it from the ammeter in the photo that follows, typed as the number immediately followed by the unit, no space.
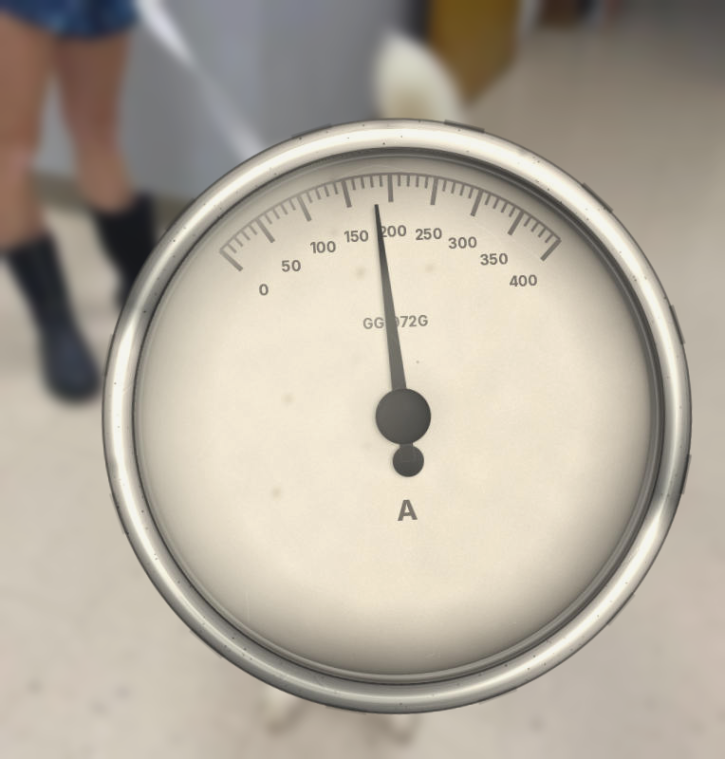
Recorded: 180A
